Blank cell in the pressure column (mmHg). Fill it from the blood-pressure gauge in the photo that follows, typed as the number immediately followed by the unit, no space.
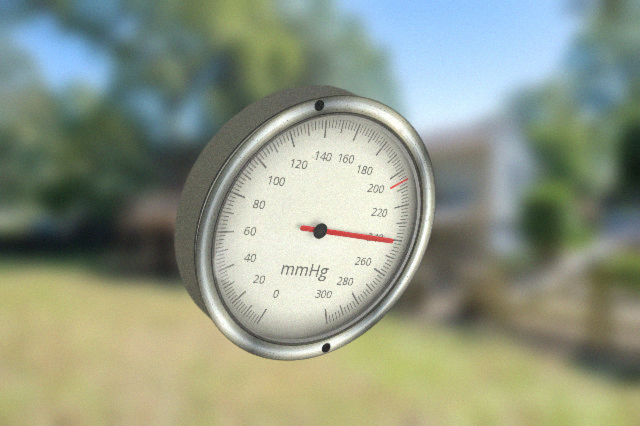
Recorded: 240mmHg
